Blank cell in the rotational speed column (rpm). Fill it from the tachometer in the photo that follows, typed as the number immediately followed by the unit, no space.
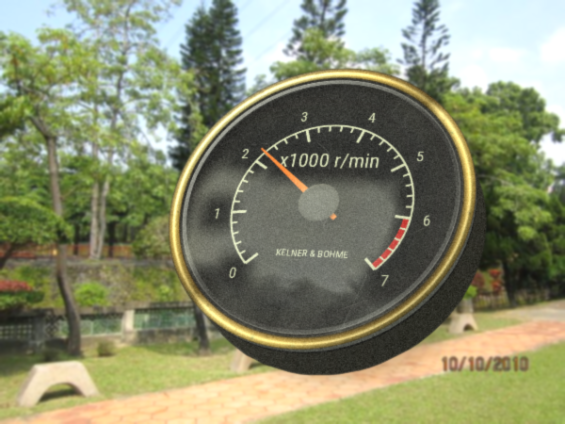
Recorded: 2200rpm
